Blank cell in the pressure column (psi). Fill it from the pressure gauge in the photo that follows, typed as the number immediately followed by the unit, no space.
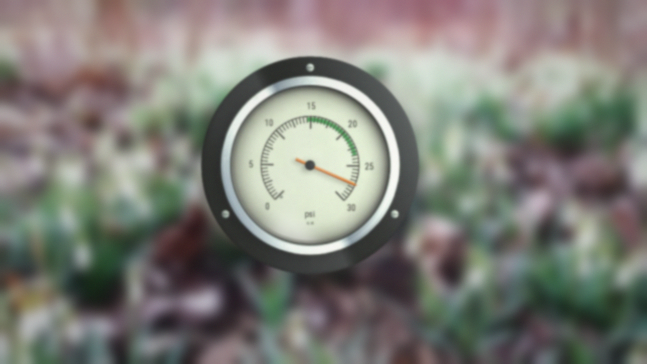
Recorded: 27.5psi
